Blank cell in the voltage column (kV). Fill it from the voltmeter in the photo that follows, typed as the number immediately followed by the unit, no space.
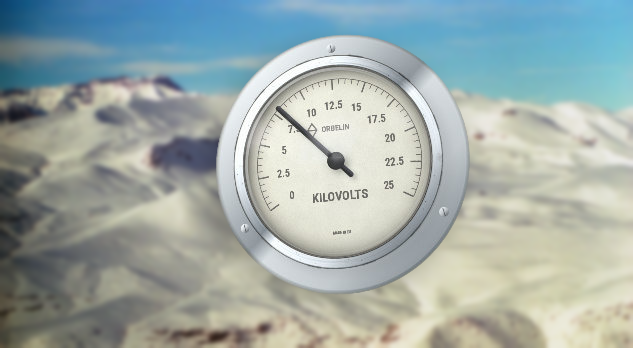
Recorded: 8kV
